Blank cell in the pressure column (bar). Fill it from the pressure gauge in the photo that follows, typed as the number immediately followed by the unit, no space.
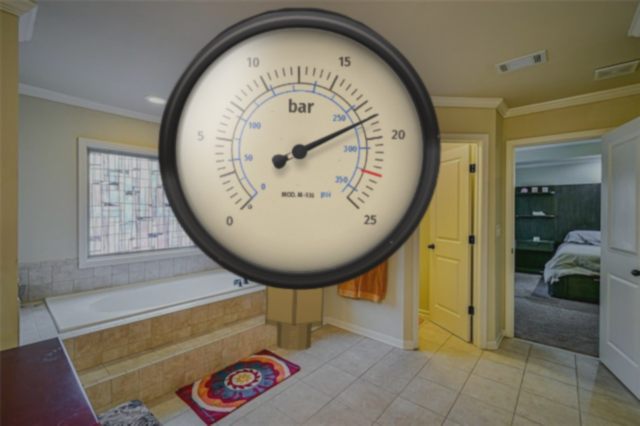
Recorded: 18.5bar
